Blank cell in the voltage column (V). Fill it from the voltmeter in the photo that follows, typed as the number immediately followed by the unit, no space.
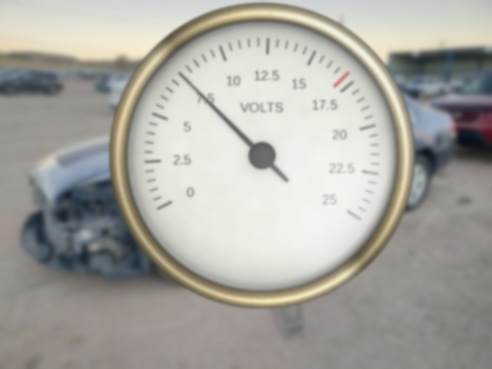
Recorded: 7.5V
